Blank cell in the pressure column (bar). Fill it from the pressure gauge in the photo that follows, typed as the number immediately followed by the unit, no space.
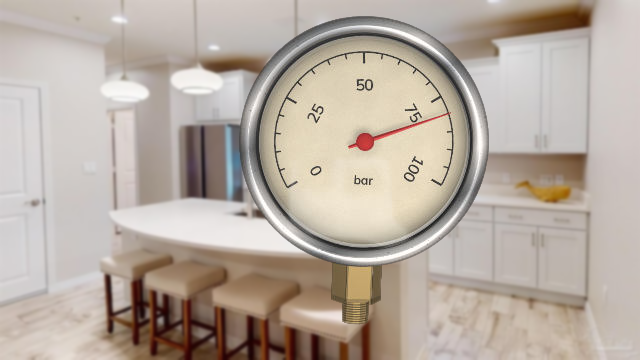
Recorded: 80bar
